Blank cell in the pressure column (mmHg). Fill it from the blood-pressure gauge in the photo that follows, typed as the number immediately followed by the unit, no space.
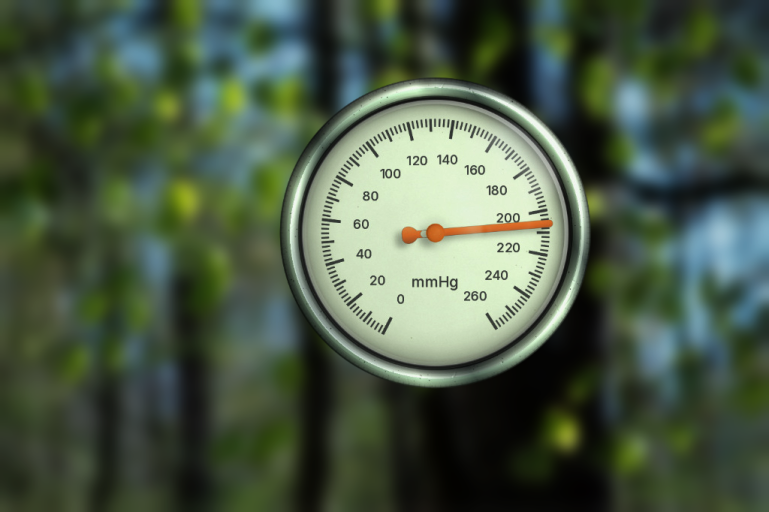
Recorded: 206mmHg
